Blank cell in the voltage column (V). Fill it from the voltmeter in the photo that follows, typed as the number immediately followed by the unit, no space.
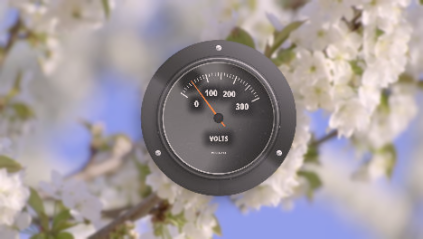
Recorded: 50V
